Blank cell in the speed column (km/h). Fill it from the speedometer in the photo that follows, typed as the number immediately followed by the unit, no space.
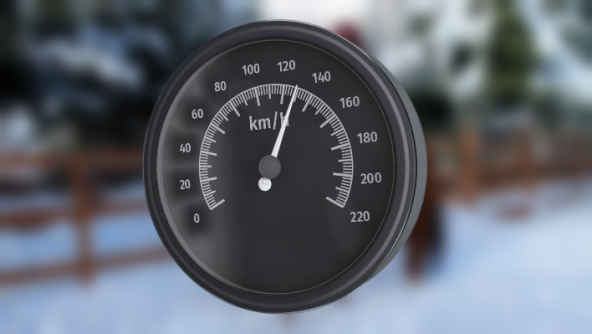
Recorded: 130km/h
